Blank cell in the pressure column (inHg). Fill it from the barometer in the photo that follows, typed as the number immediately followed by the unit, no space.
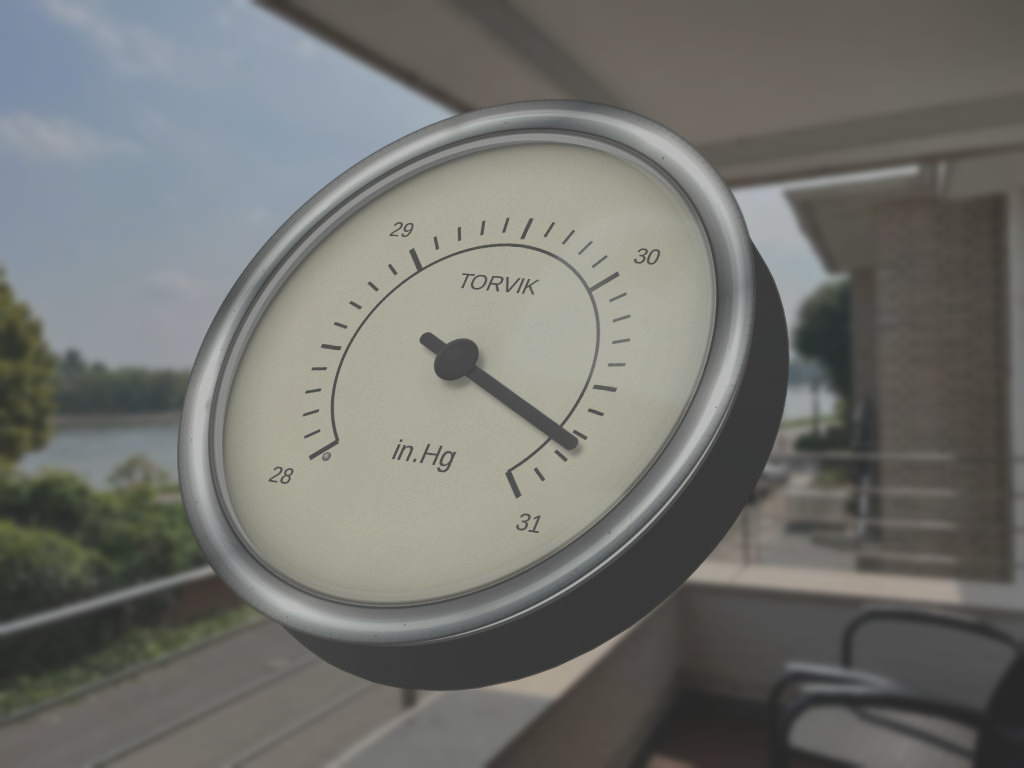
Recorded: 30.75inHg
